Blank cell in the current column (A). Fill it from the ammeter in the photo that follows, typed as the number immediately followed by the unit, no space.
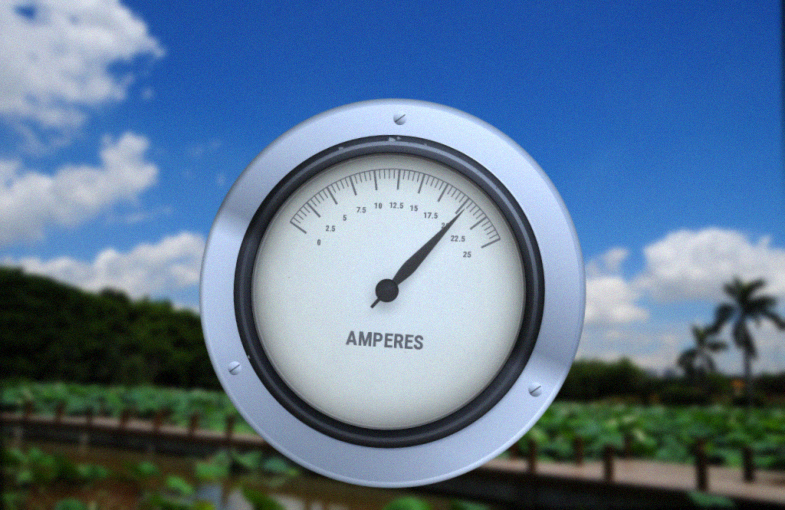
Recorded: 20.5A
